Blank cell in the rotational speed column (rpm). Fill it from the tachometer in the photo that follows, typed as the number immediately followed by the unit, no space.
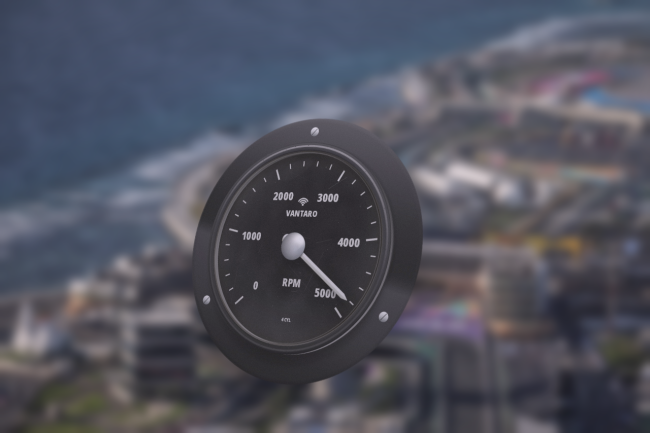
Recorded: 4800rpm
